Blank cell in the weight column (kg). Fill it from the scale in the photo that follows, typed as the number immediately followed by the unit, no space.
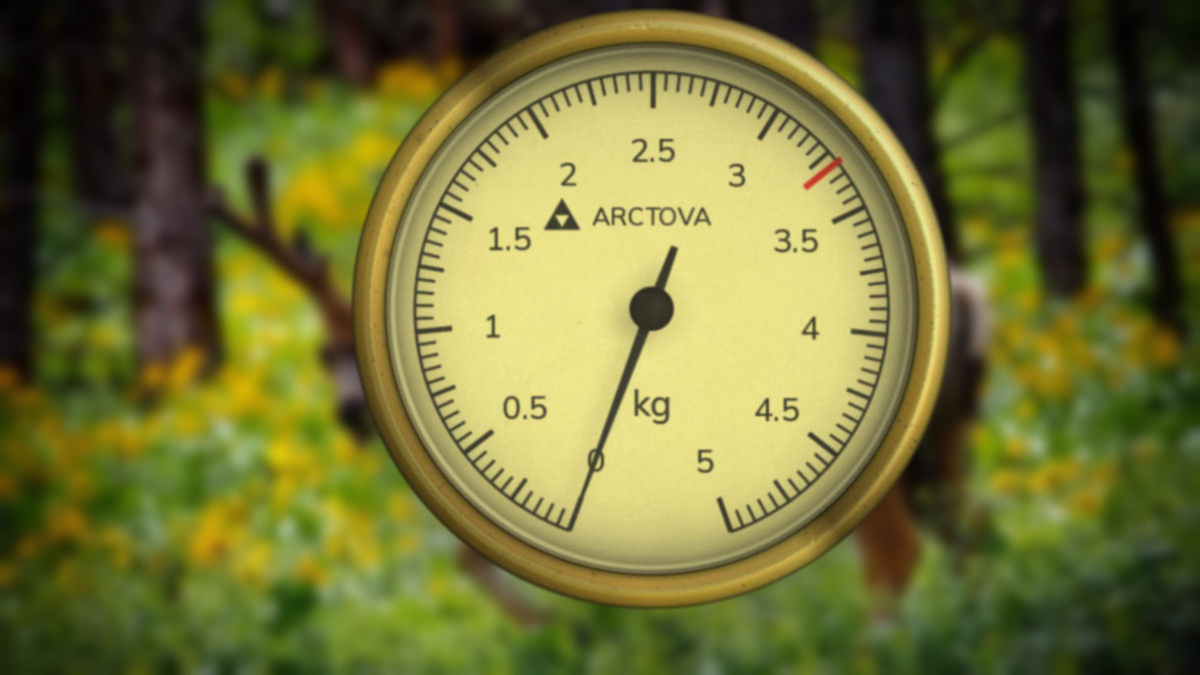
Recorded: 0kg
